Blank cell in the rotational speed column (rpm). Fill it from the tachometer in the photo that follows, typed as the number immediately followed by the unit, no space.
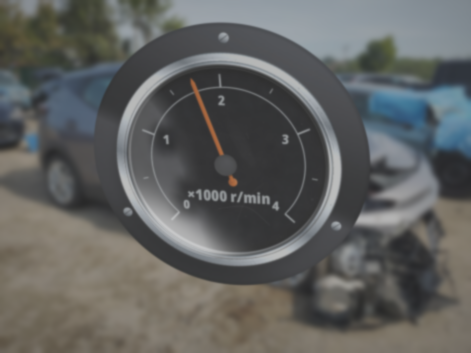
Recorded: 1750rpm
